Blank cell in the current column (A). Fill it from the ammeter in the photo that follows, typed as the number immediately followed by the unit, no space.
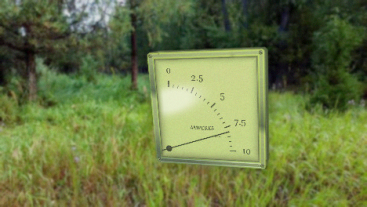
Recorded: 8A
